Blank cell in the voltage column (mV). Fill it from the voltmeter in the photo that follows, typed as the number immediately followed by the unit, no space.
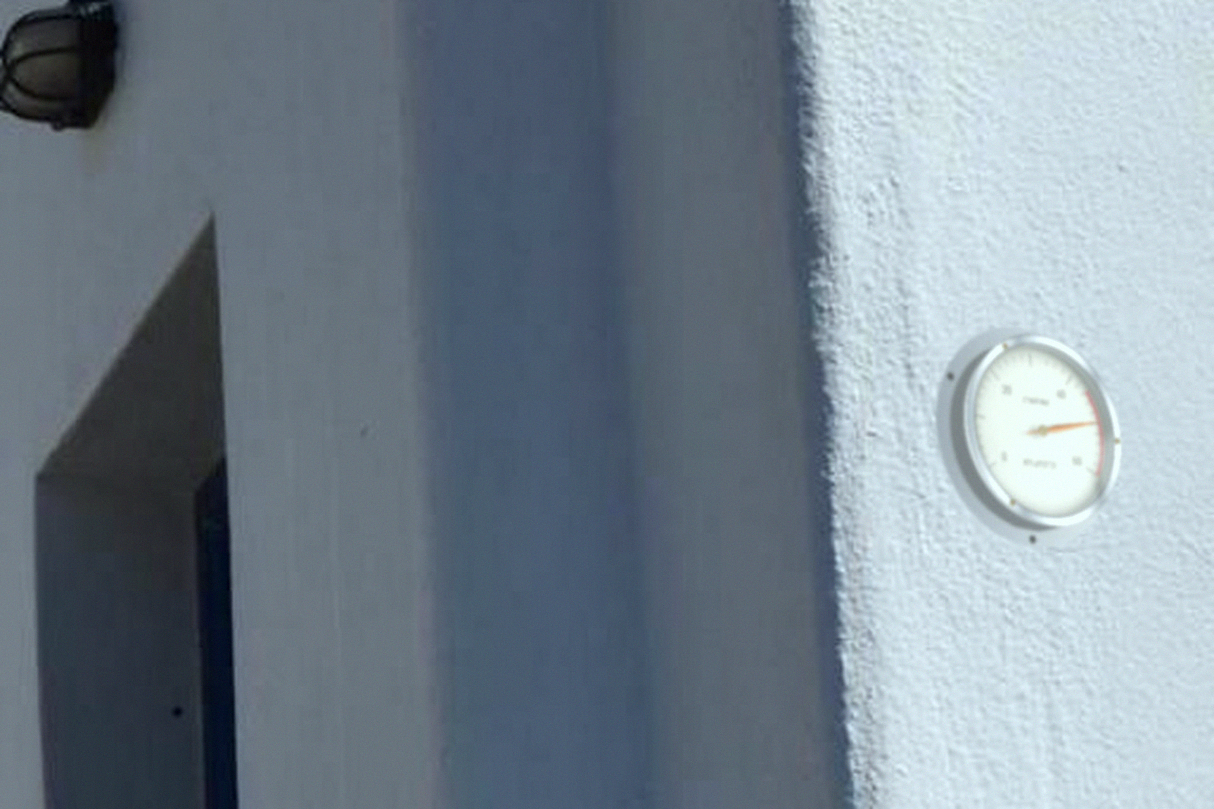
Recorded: 50mV
